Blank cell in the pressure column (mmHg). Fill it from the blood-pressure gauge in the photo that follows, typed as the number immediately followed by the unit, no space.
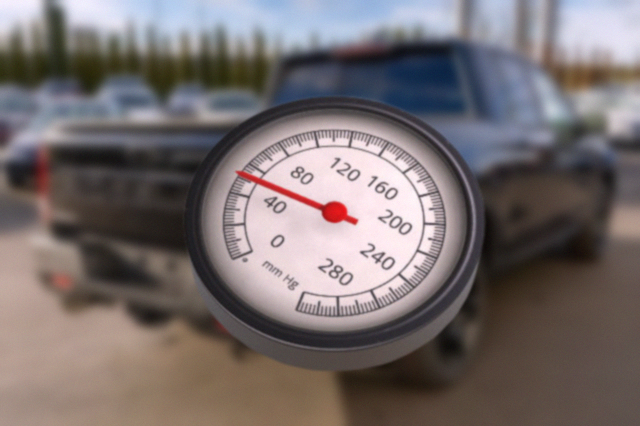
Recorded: 50mmHg
